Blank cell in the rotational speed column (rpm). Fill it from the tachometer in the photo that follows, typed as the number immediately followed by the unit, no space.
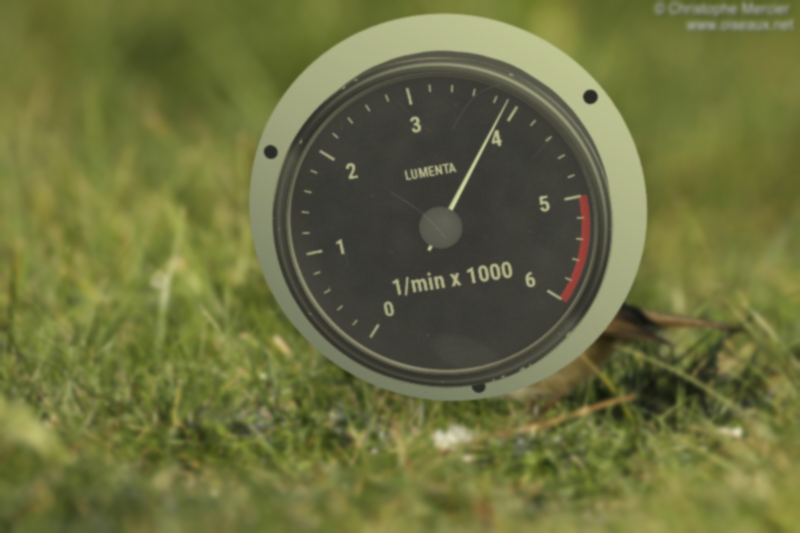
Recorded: 3900rpm
